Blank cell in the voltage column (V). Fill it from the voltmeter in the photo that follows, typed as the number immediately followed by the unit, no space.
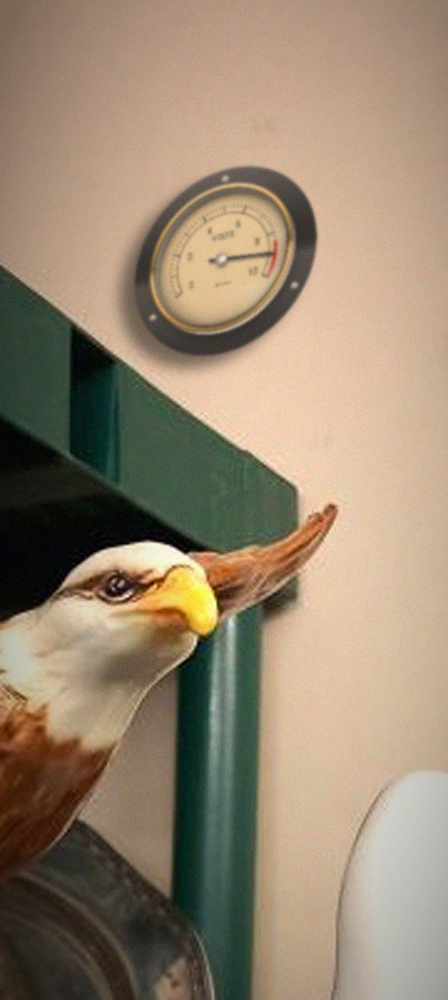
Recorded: 9V
